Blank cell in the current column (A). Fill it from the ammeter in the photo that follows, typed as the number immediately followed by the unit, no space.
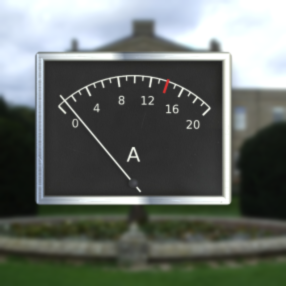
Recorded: 1A
